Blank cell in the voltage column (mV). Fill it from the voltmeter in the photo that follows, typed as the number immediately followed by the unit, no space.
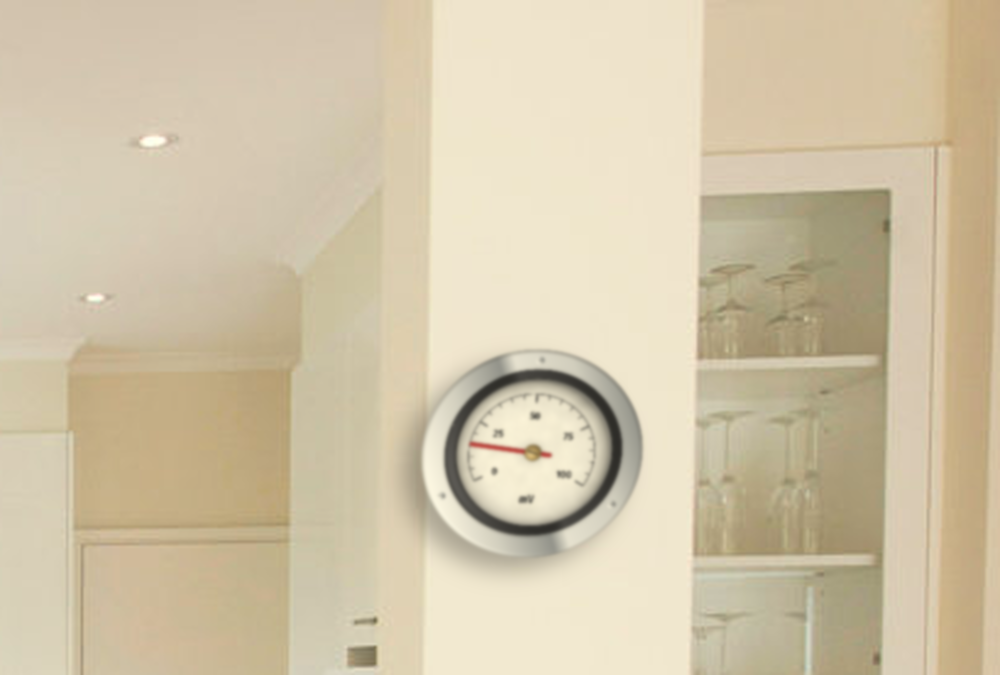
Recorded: 15mV
